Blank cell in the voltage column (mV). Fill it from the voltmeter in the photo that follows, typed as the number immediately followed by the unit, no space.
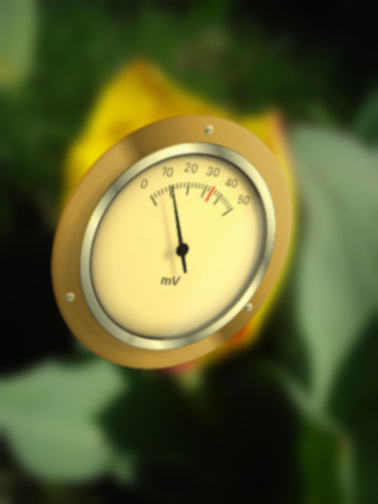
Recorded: 10mV
